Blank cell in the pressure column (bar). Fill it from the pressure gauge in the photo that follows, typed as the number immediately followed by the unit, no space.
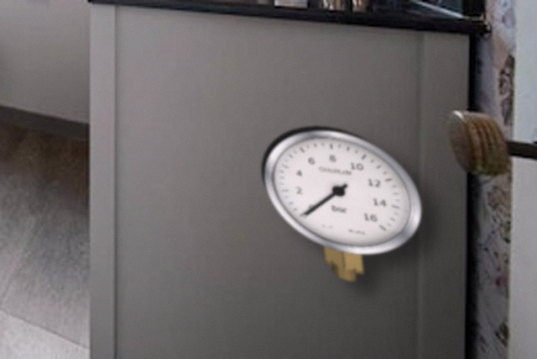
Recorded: 0bar
